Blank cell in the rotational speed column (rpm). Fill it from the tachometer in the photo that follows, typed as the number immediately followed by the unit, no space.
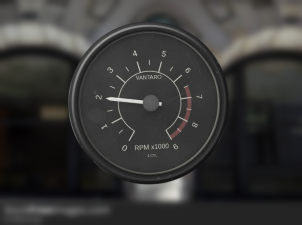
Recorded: 2000rpm
